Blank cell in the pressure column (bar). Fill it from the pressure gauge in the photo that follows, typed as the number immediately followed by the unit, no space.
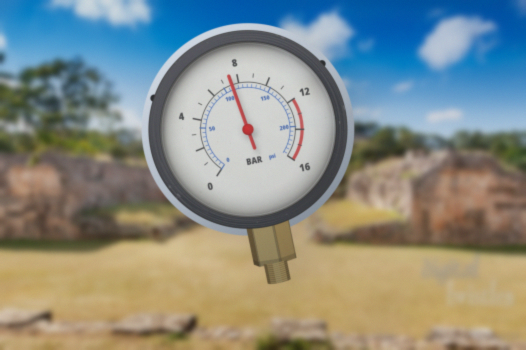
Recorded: 7.5bar
